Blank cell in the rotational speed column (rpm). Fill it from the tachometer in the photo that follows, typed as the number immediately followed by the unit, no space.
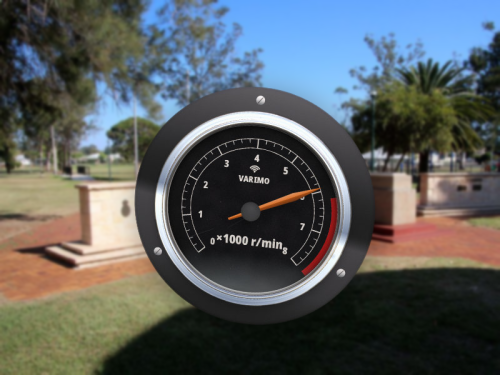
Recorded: 5900rpm
